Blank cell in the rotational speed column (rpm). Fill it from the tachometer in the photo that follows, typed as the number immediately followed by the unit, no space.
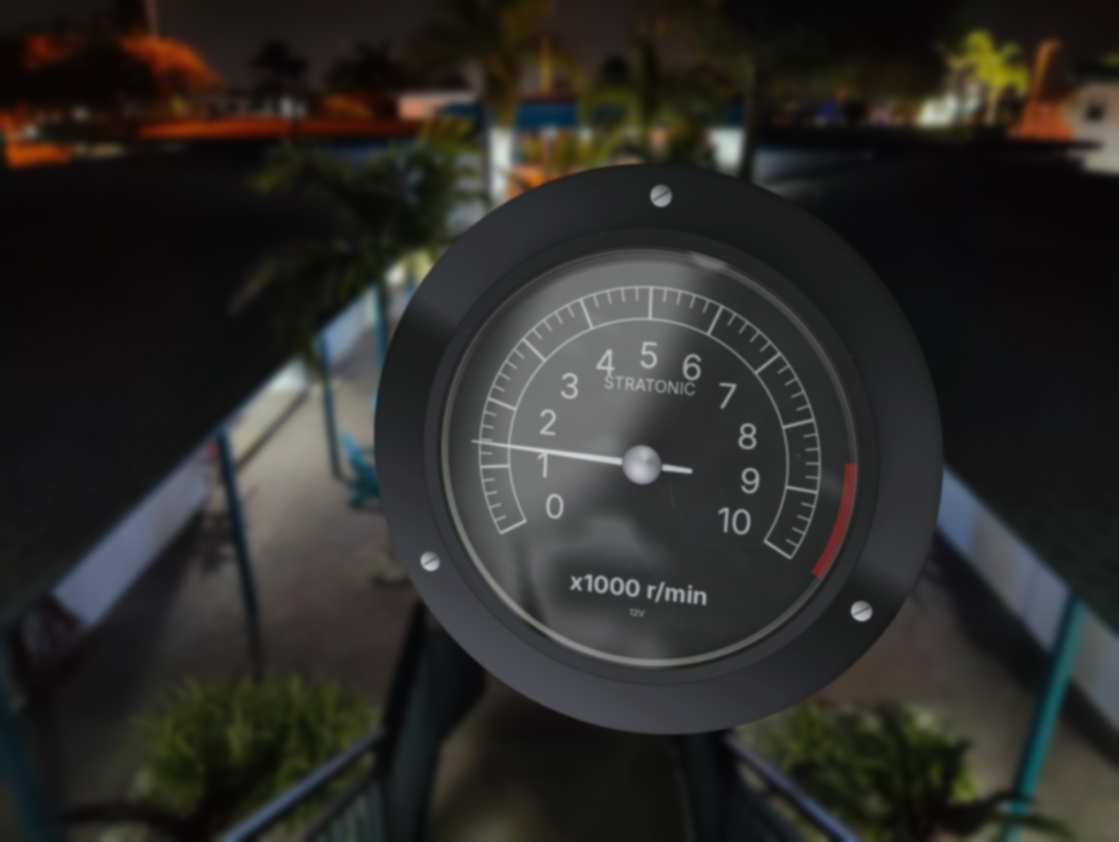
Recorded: 1400rpm
